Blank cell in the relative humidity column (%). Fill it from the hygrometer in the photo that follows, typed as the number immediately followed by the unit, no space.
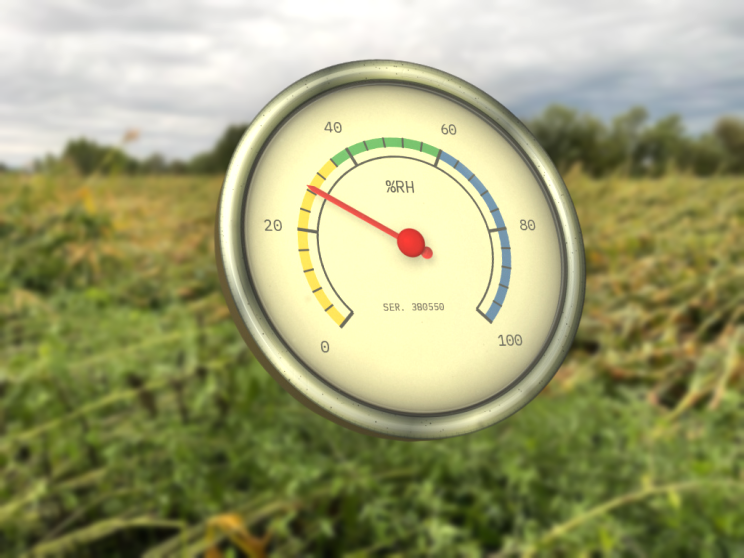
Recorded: 28%
